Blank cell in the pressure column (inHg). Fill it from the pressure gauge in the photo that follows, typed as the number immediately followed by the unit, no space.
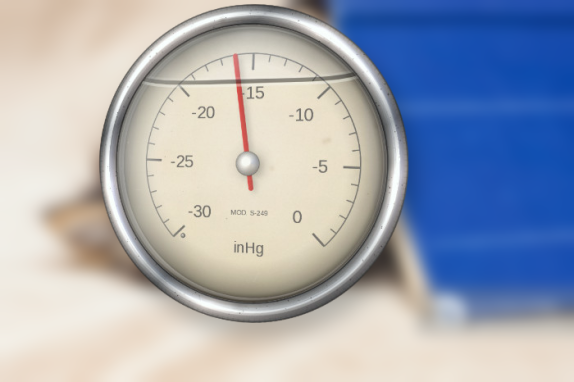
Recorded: -16inHg
